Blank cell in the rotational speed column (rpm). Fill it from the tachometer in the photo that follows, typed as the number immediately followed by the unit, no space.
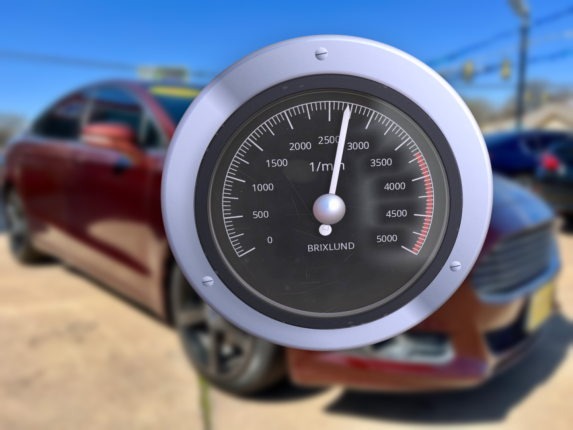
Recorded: 2700rpm
